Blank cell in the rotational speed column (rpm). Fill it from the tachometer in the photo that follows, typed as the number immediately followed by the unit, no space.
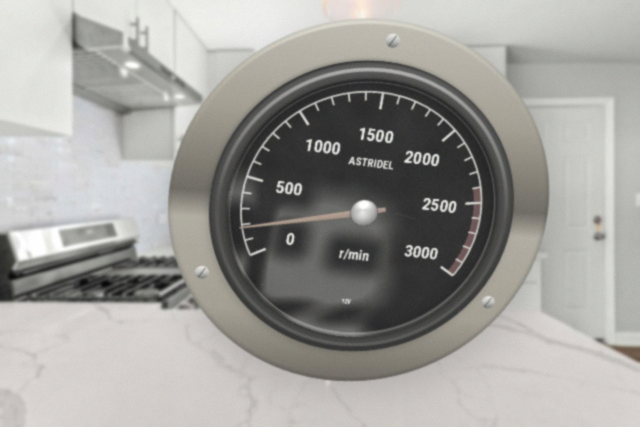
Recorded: 200rpm
